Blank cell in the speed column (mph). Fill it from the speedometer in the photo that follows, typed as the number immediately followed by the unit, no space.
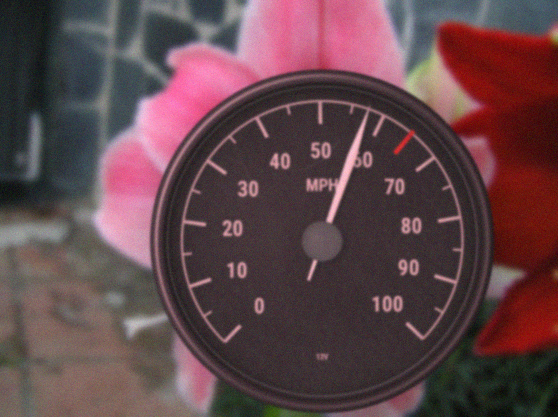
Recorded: 57.5mph
